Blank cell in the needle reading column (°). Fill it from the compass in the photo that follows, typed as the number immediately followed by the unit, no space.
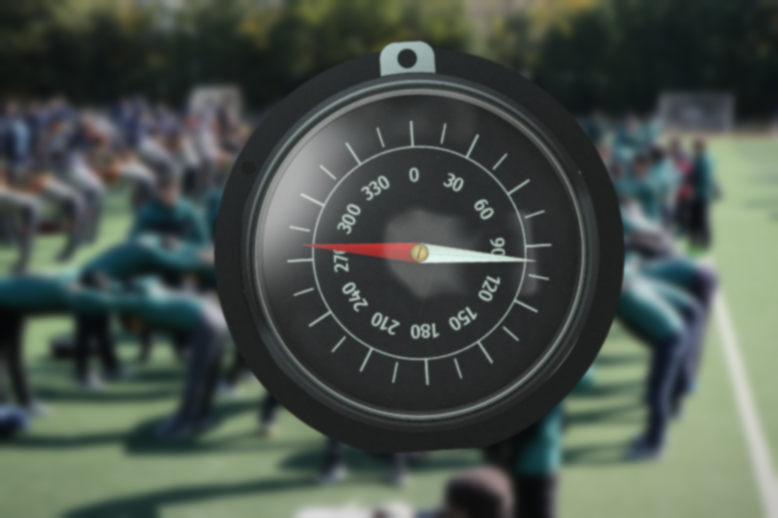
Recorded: 277.5°
